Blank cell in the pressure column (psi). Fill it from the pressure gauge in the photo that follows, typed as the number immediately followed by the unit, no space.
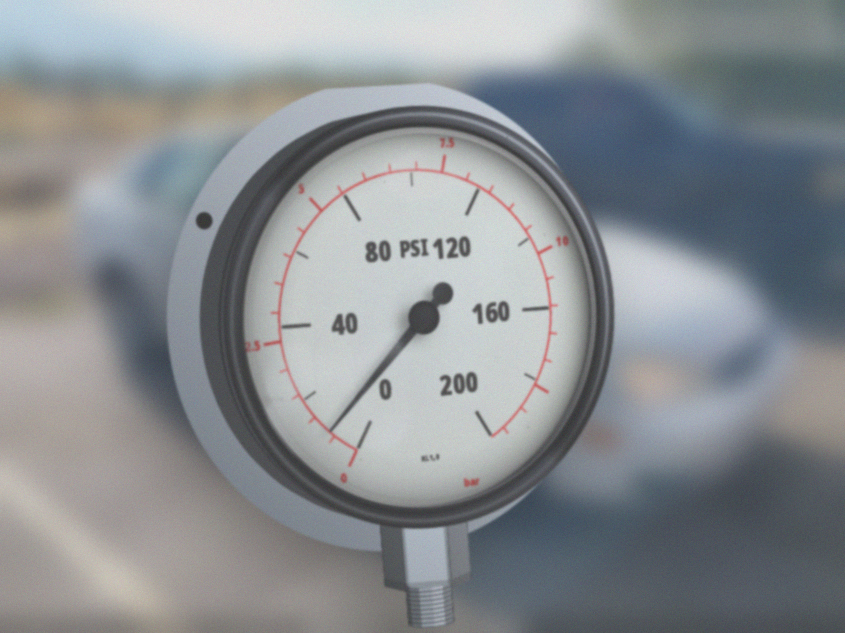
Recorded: 10psi
